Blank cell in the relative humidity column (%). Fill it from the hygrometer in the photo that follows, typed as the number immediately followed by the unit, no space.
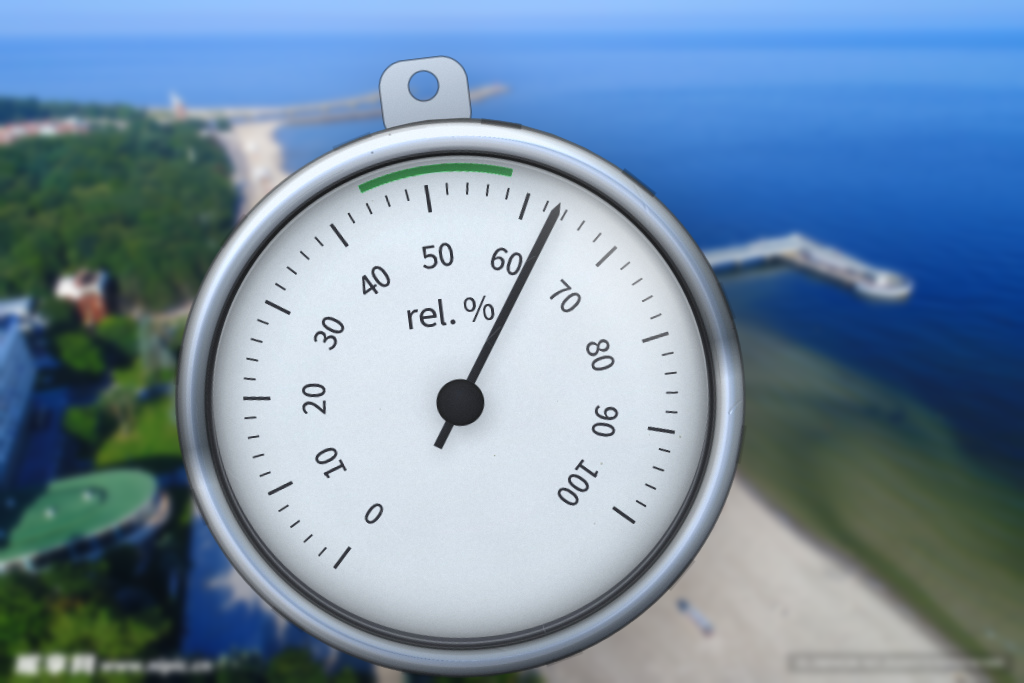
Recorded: 63%
